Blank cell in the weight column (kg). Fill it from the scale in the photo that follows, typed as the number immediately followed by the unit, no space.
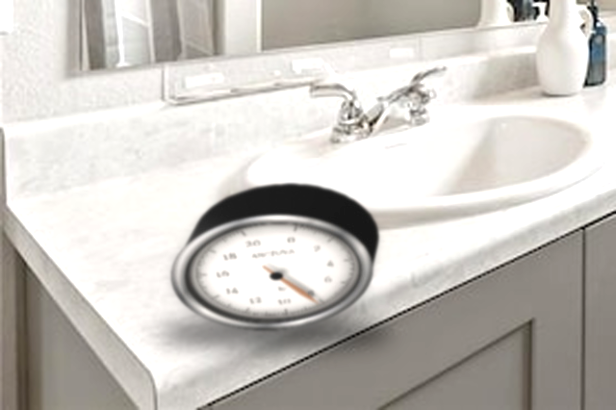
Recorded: 8kg
